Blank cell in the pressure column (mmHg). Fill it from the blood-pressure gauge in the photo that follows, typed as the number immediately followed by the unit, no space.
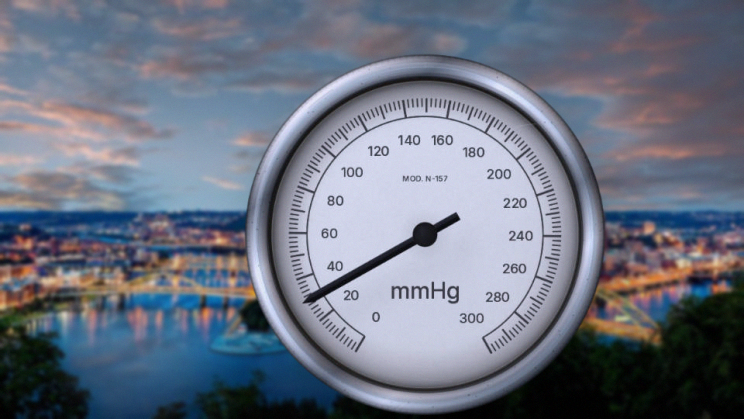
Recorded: 30mmHg
